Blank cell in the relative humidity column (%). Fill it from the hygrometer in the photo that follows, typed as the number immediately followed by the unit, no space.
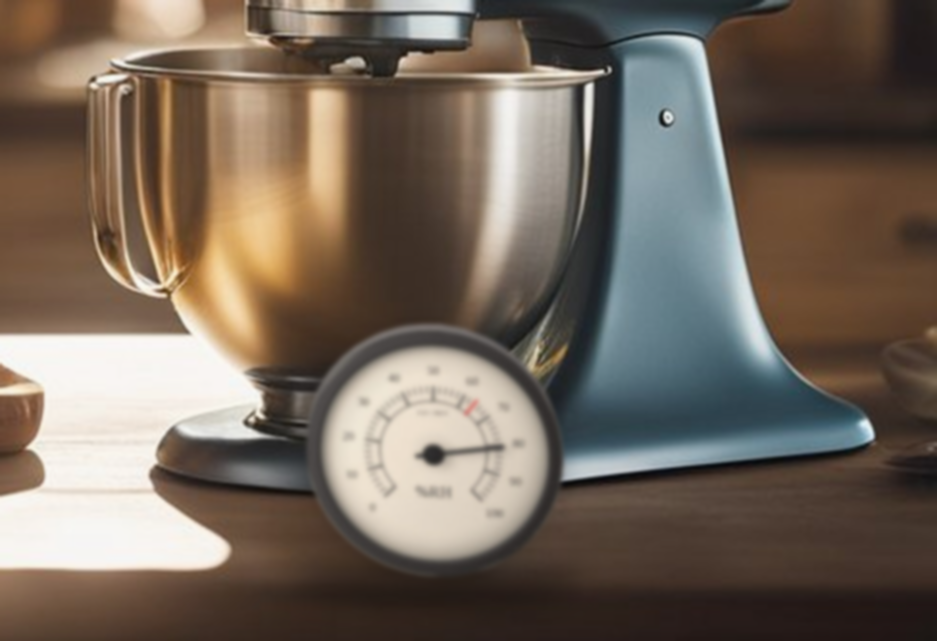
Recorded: 80%
